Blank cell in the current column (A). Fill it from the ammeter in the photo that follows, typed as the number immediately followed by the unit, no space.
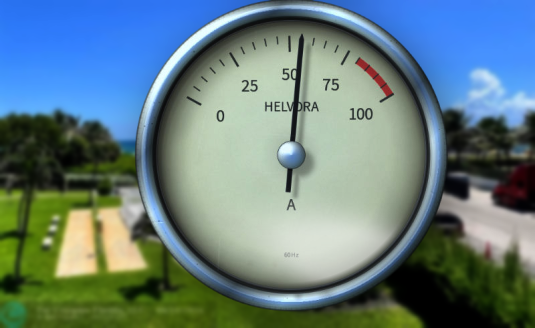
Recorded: 55A
